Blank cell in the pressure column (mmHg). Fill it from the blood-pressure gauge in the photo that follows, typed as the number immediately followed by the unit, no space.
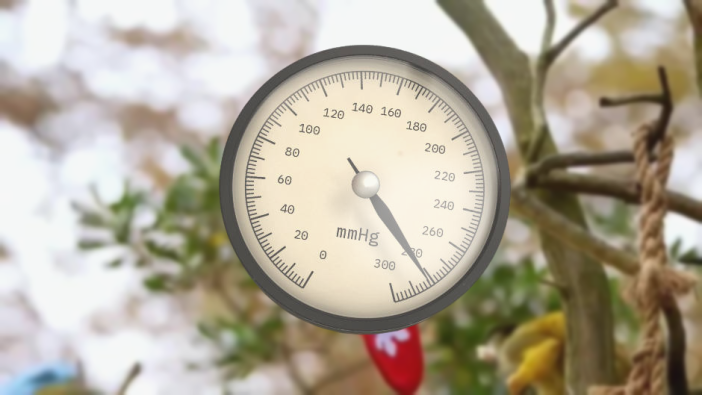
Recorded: 282mmHg
